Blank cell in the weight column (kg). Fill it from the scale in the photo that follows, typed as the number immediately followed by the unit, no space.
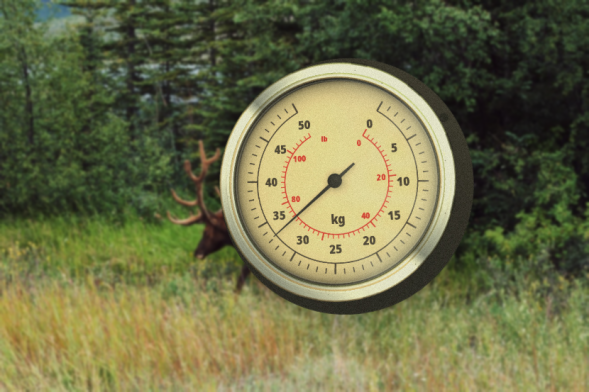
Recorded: 33kg
